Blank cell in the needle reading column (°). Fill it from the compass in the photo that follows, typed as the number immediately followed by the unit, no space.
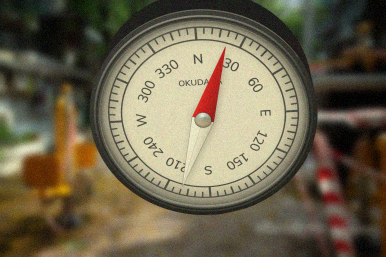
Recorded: 20°
